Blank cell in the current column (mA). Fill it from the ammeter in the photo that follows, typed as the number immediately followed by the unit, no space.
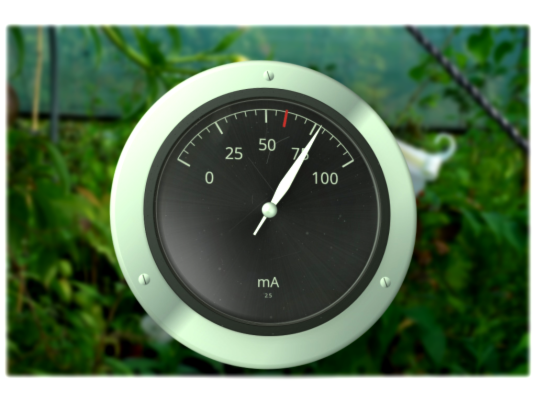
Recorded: 77.5mA
